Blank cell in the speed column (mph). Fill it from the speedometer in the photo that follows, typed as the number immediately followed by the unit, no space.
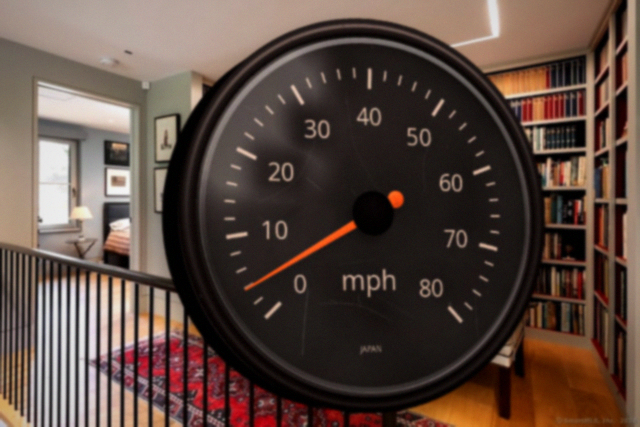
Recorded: 4mph
